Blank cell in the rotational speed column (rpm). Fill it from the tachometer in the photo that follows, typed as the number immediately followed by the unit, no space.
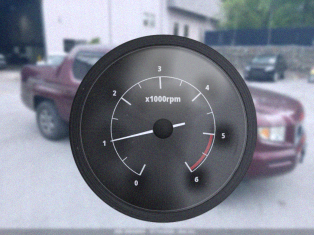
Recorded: 1000rpm
